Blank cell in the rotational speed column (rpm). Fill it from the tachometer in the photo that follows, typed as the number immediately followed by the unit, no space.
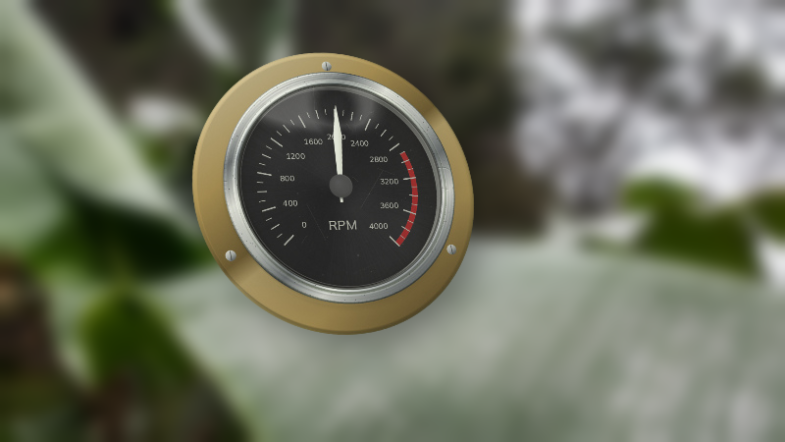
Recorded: 2000rpm
